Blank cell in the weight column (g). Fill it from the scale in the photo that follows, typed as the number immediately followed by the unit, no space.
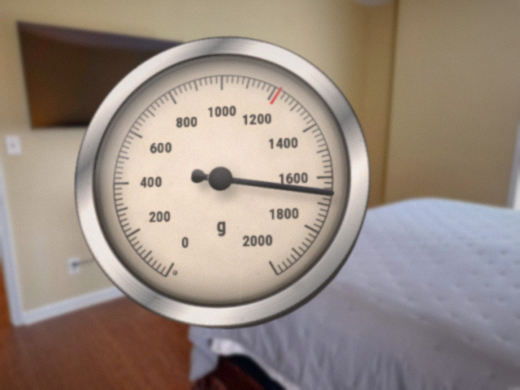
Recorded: 1660g
